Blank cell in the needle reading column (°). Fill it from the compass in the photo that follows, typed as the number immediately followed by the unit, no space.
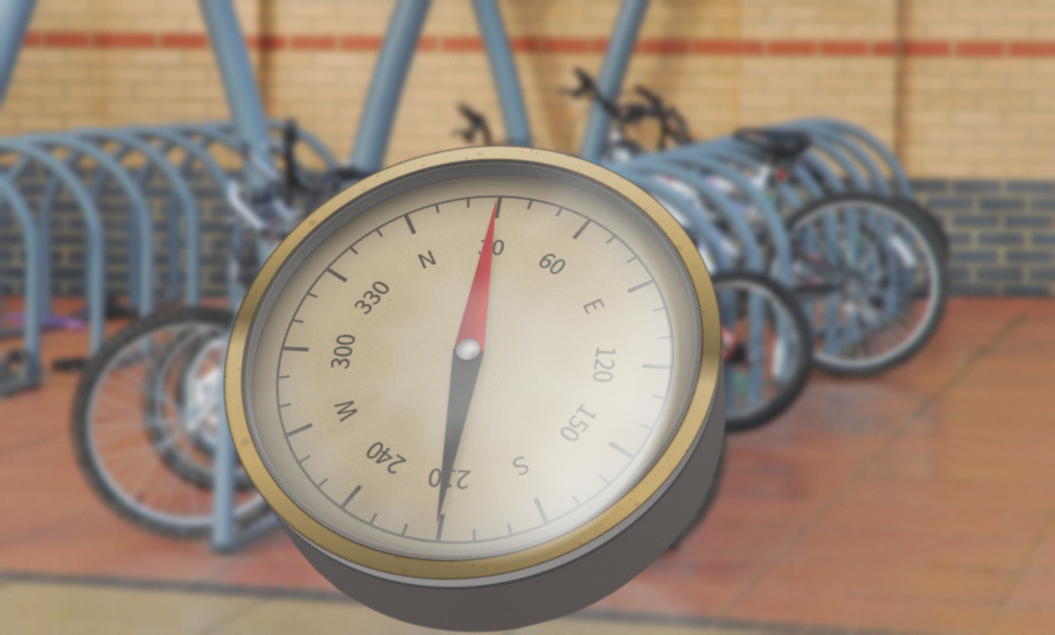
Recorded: 30°
